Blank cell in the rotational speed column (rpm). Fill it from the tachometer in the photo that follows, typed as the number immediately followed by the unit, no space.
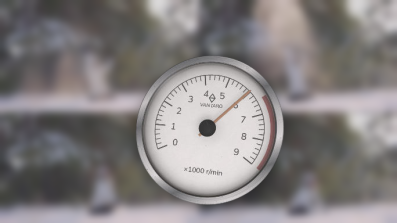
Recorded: 6000rpm
